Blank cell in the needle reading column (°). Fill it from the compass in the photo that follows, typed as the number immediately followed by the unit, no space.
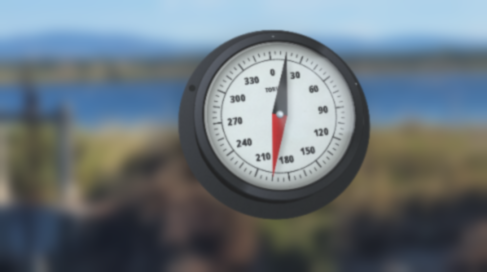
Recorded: 195°
